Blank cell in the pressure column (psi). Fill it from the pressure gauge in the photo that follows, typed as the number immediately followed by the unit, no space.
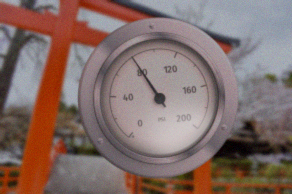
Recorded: 80psi
